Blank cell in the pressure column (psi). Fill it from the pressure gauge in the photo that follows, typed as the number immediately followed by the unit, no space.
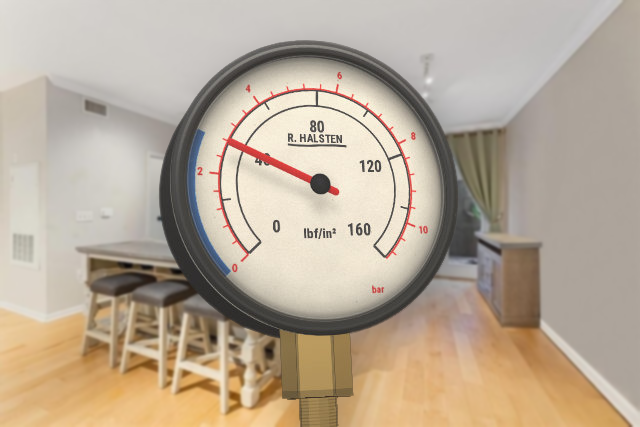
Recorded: 40psi
